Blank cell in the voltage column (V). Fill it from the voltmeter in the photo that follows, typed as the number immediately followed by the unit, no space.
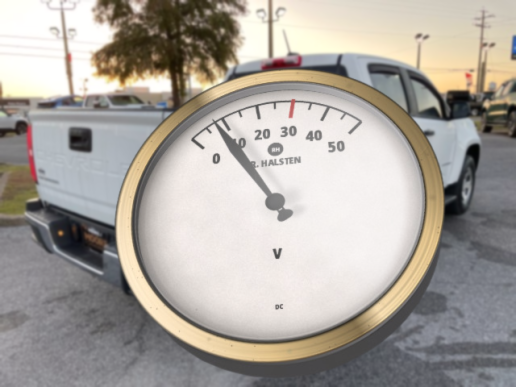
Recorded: 7.5V
